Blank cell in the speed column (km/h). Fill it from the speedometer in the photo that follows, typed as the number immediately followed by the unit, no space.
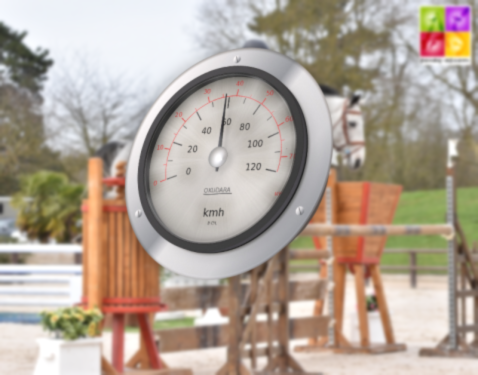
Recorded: 60km/h
